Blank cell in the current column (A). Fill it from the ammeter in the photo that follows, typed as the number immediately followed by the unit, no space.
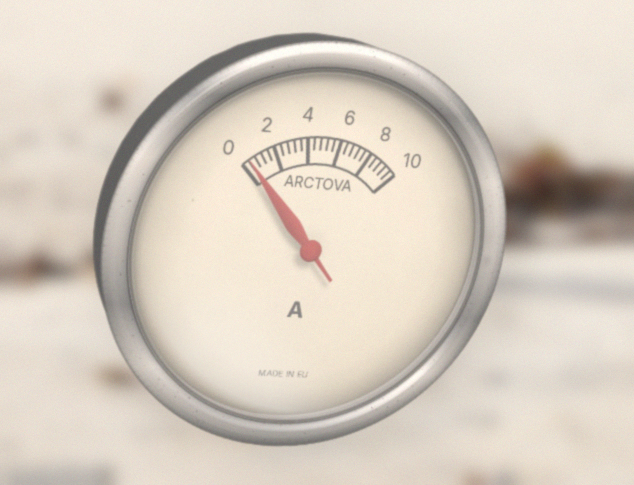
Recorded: 0.4A
